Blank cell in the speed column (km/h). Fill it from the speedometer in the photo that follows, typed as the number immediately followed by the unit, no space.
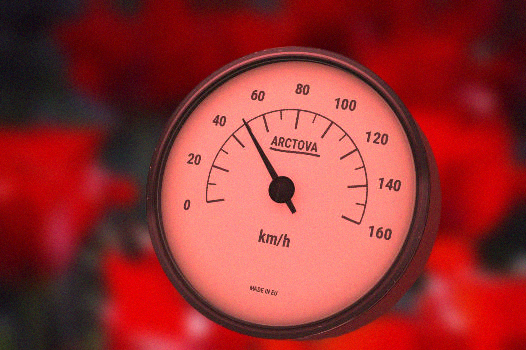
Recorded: 50km/h
